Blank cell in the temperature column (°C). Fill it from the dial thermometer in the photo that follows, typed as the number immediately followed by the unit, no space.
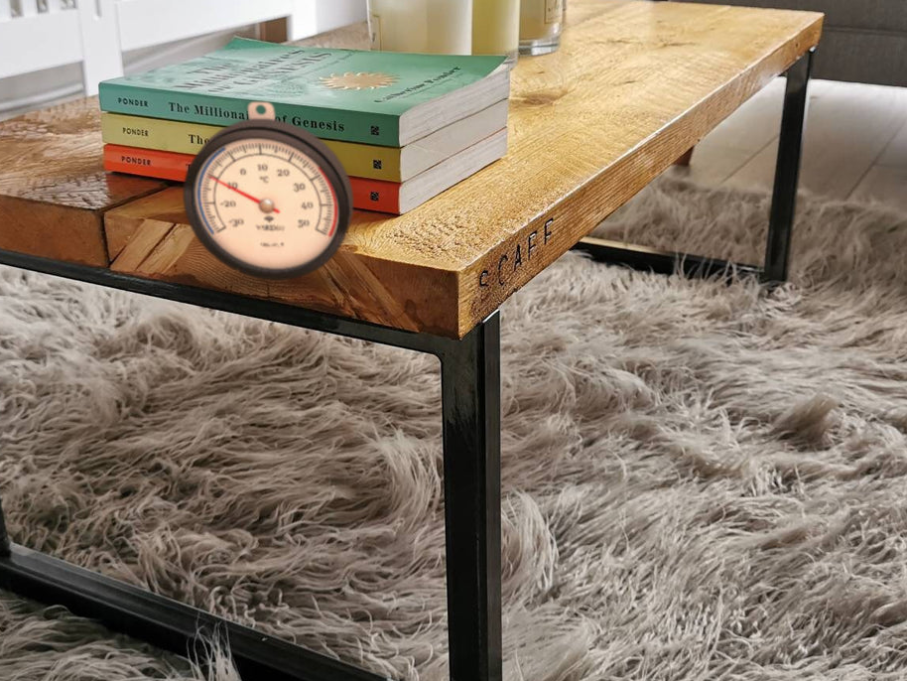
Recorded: -10°C
